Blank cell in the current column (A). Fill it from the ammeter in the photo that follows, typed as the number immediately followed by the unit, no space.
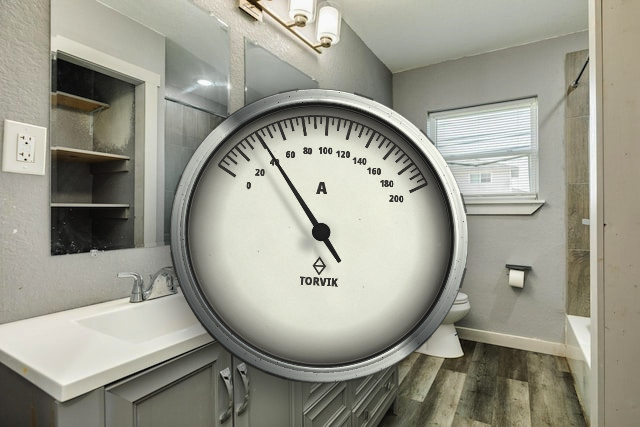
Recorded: 40A
